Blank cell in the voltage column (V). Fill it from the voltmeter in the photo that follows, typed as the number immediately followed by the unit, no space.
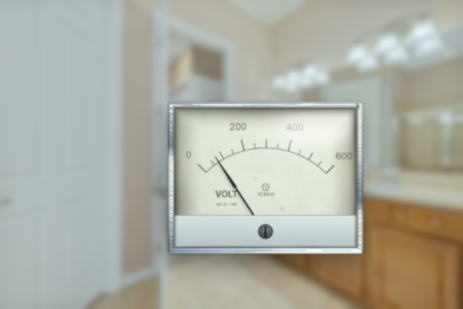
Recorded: 75V
